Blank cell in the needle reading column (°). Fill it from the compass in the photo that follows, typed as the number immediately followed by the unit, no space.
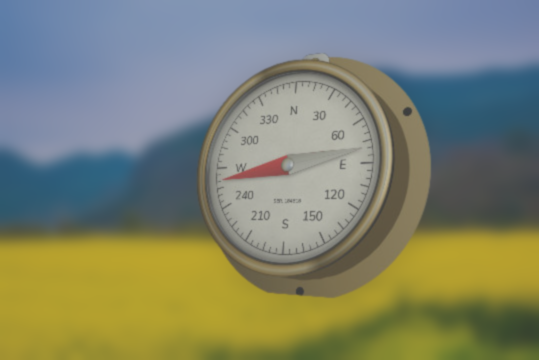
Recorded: 260°
